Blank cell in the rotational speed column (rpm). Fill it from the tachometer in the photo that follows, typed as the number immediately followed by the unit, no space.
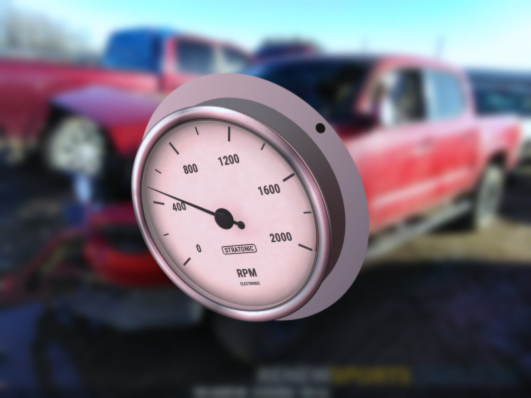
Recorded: 500rpm
